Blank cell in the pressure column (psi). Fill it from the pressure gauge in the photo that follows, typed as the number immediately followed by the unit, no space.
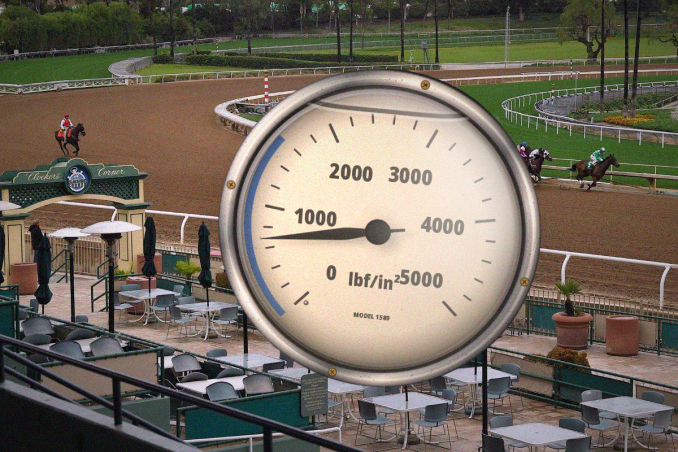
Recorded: 700psi
